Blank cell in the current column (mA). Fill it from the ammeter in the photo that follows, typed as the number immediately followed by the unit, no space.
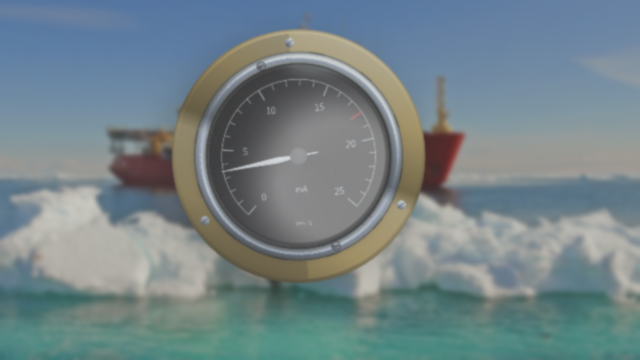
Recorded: 3.5mA
